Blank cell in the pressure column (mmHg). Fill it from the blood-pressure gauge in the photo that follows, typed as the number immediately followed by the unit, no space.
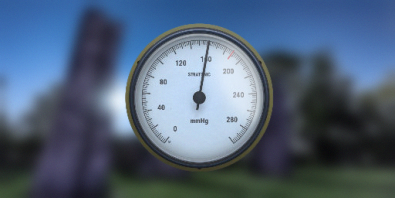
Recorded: 160mmHg
